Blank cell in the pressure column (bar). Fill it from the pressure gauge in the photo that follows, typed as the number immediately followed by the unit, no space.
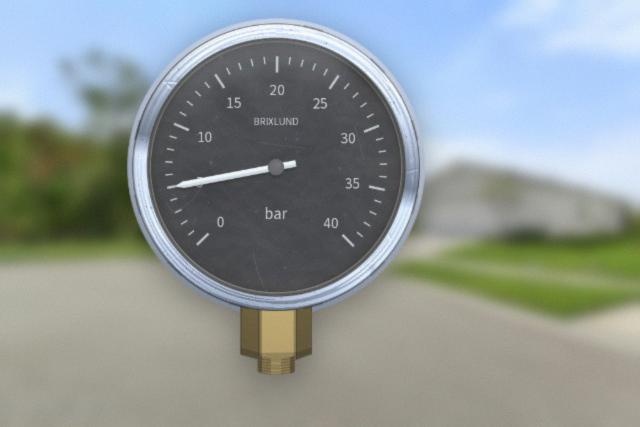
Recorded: 5bar
